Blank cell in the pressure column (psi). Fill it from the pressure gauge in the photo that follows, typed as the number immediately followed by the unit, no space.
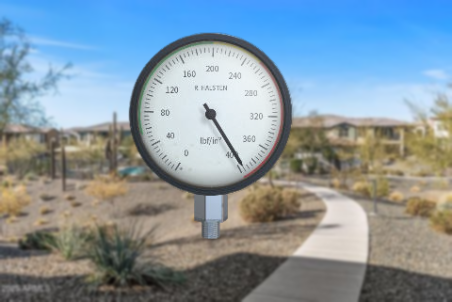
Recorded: 395psi
